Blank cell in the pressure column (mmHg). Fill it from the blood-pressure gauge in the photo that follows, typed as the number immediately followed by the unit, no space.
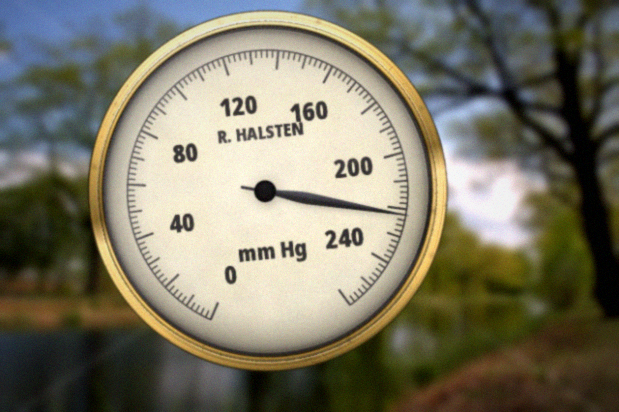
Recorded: 222mmHg
